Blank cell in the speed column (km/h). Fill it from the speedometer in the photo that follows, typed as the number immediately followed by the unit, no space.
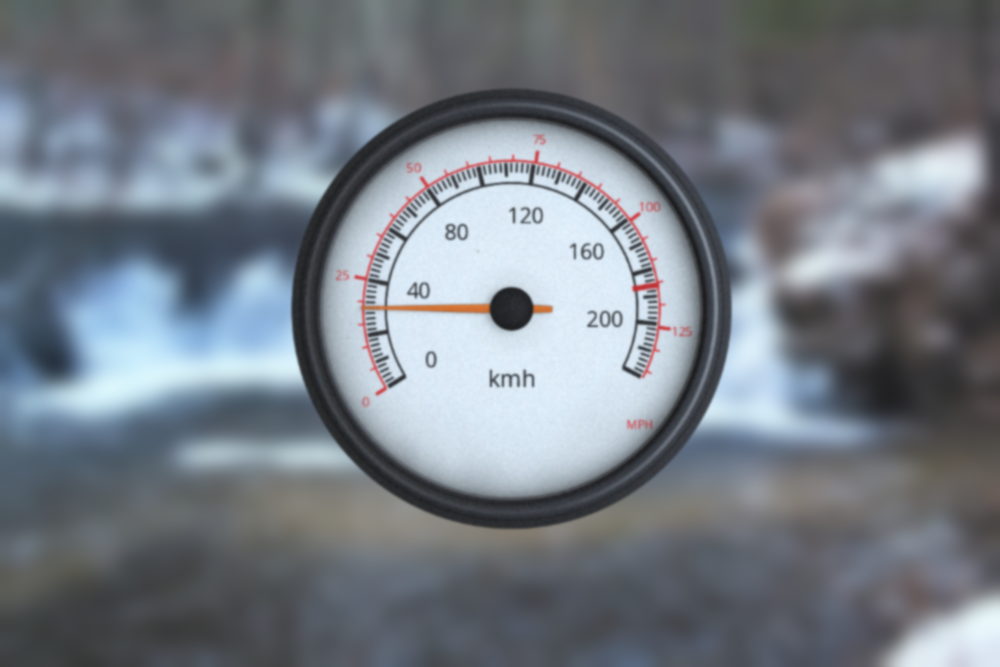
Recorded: 30km/h
